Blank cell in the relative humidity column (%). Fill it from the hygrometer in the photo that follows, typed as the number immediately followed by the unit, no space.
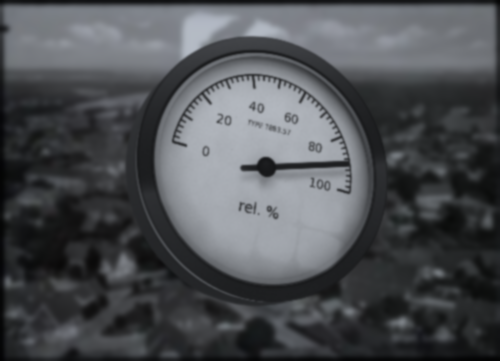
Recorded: 90%
